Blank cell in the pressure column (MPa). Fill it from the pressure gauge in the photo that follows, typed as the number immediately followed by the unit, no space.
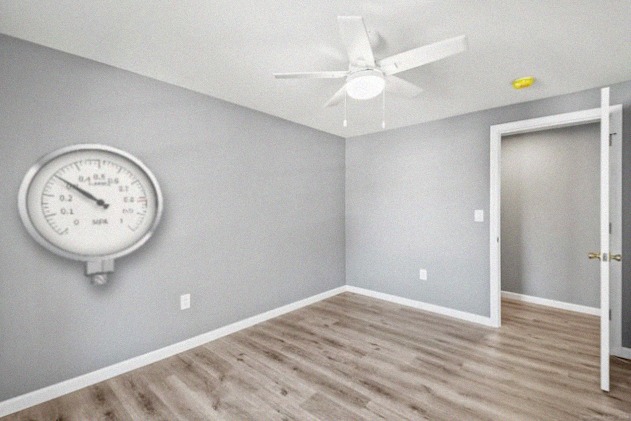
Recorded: 0.3MPa
